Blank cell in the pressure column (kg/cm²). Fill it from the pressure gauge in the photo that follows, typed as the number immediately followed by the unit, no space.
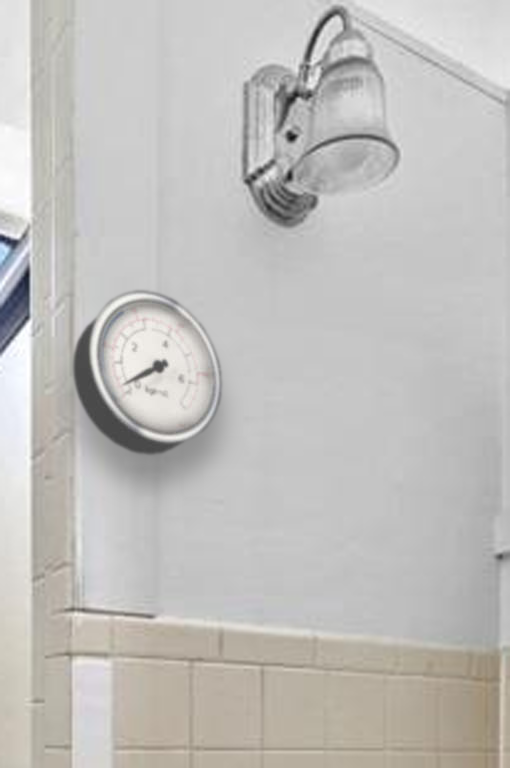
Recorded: 0.25kg/cm²
